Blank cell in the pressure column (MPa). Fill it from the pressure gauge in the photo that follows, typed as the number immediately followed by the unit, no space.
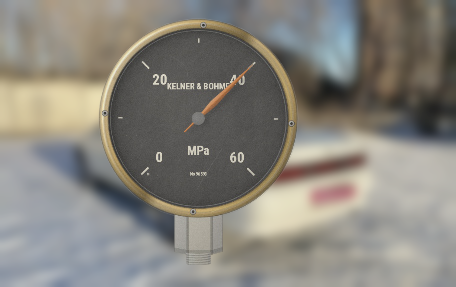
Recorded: 40MPa
